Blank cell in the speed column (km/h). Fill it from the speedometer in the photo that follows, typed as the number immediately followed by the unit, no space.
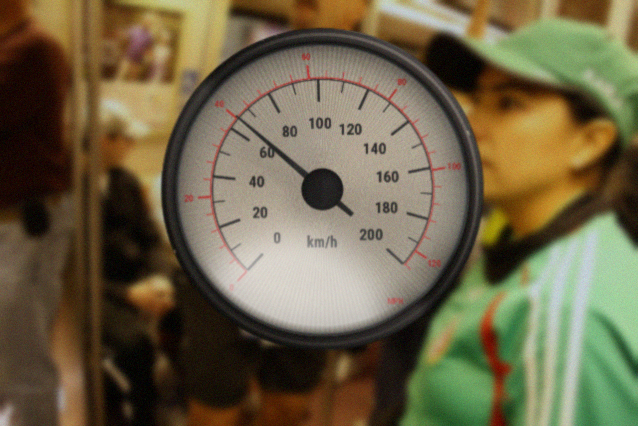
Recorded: 65km/h
